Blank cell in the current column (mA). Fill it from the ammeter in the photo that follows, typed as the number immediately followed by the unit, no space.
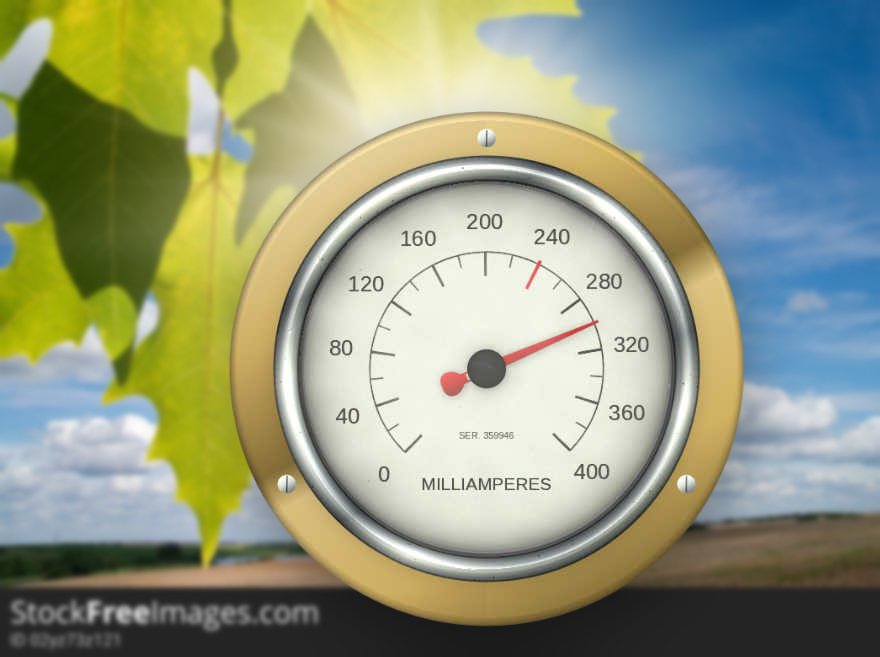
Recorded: 300mA
